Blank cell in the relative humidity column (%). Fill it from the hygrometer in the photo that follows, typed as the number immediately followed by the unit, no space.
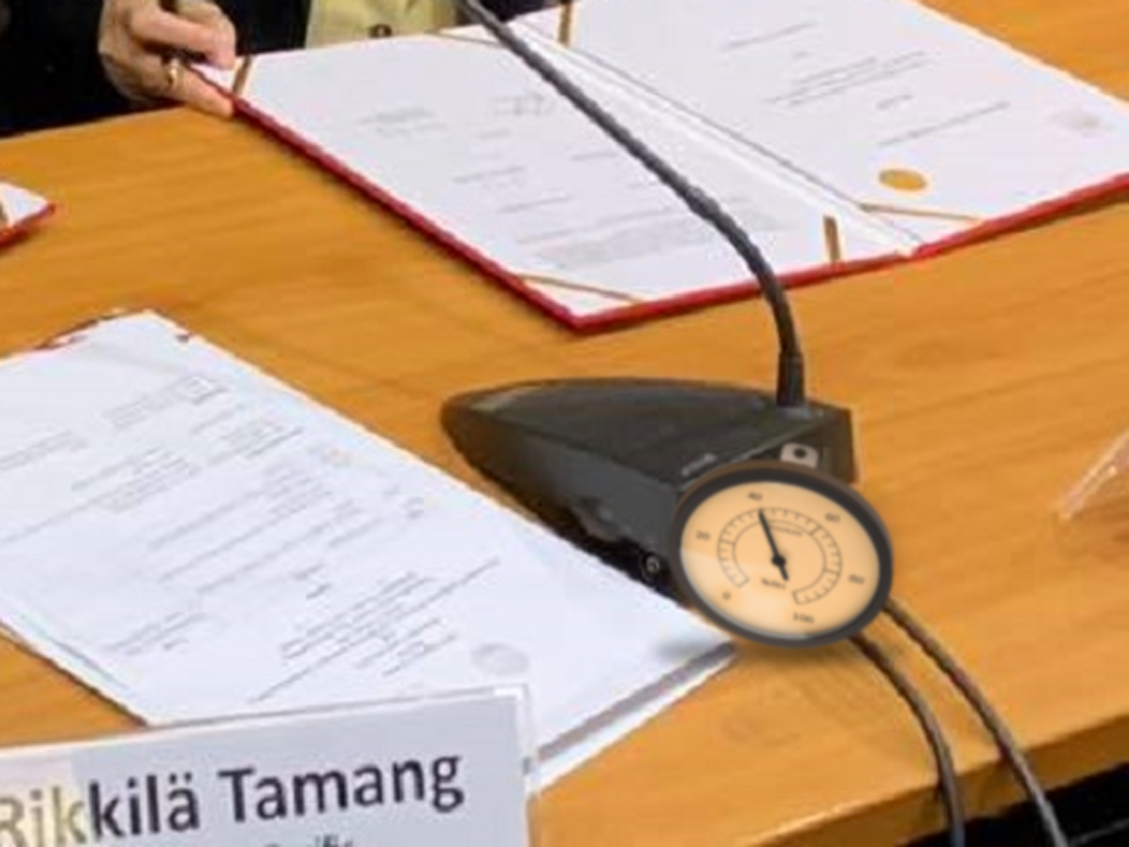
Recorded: 40%
